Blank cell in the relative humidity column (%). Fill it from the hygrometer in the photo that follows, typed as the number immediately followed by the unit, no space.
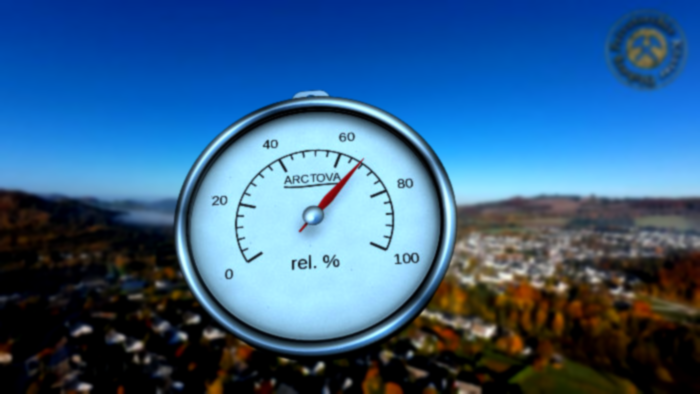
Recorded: 68%
